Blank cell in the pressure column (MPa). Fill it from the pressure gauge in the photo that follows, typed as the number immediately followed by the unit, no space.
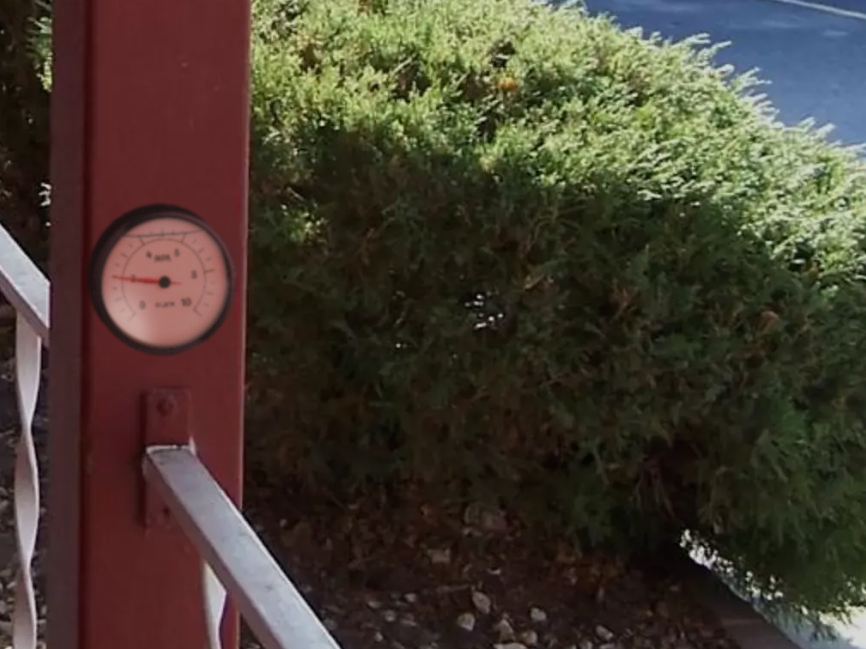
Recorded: 2MPa
